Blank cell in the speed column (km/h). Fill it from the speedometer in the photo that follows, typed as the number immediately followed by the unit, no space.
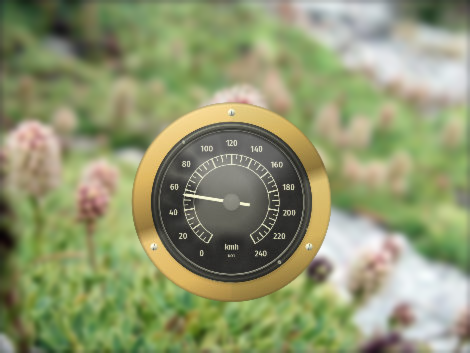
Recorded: 55km/h
